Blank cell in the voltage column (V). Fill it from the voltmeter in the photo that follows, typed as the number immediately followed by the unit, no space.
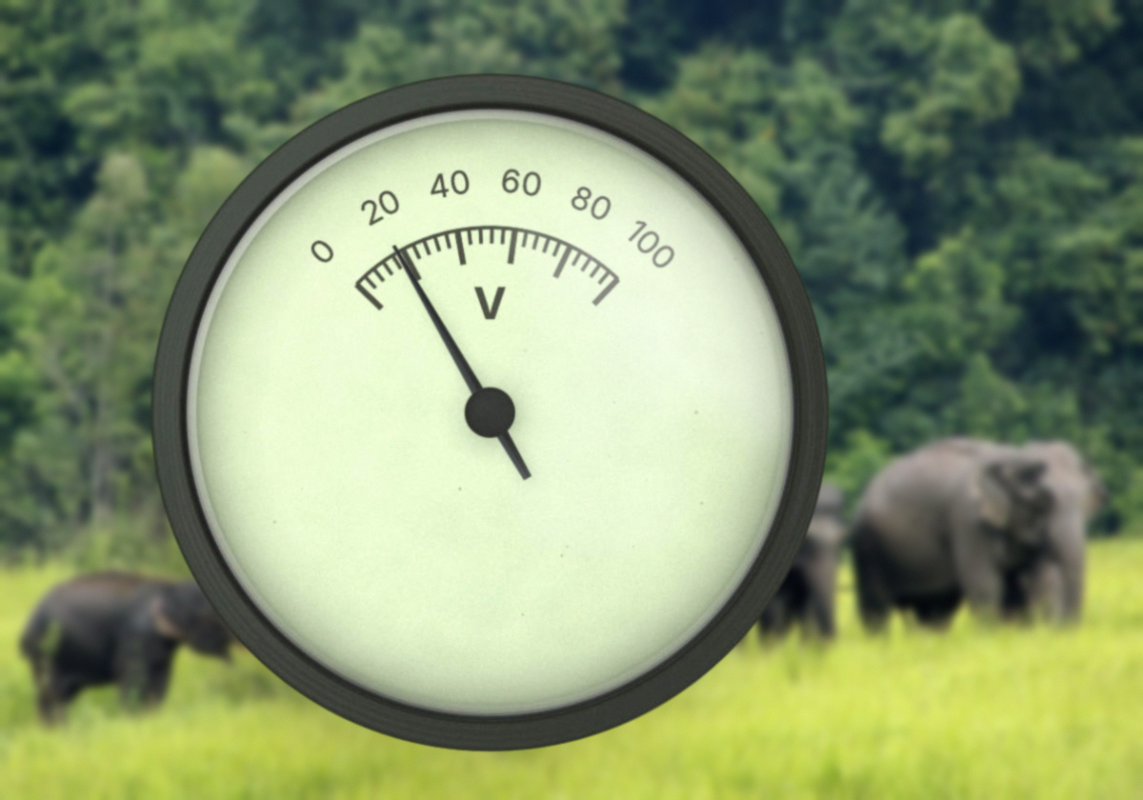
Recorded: 18V
